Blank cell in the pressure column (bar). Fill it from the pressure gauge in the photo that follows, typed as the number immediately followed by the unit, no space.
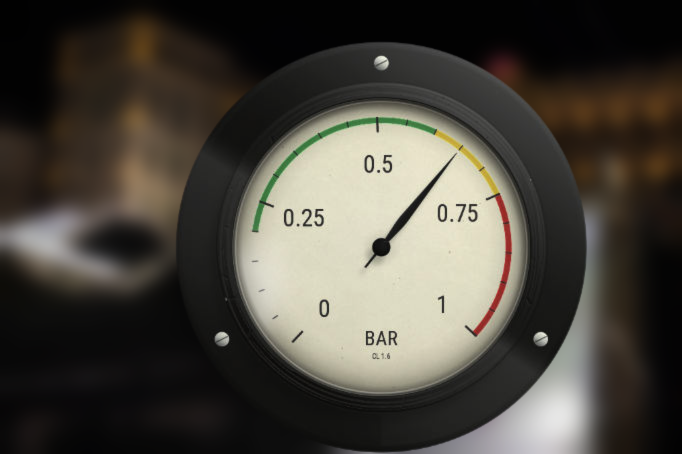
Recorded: 0.65bar
